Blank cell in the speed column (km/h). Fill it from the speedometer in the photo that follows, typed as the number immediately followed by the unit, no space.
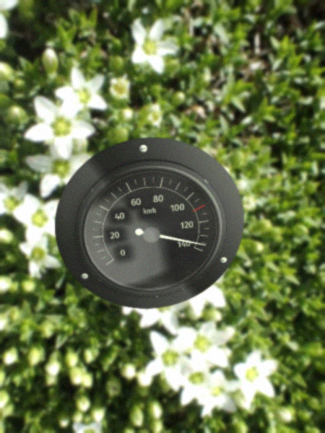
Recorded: 135km/h
